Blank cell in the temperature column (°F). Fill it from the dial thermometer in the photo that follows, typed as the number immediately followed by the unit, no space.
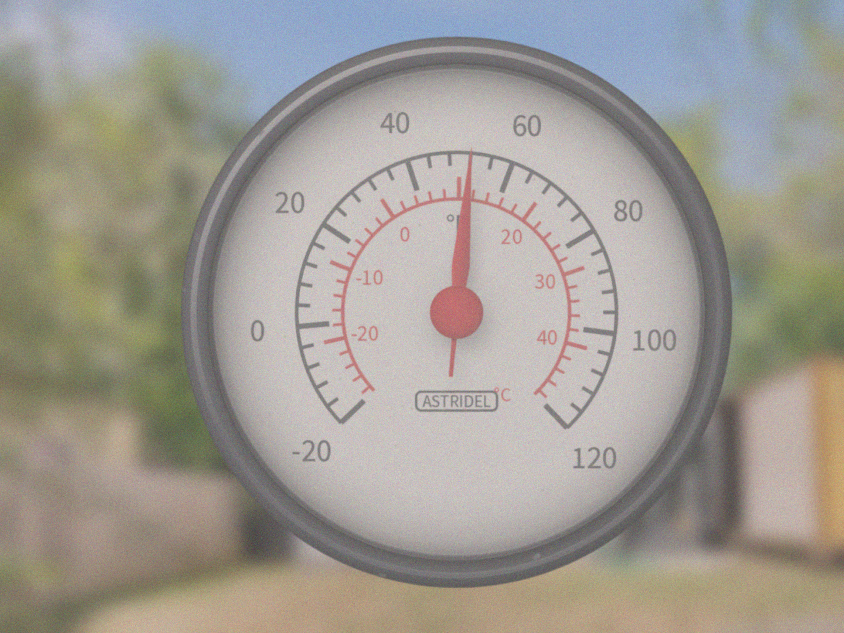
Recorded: 52°F
